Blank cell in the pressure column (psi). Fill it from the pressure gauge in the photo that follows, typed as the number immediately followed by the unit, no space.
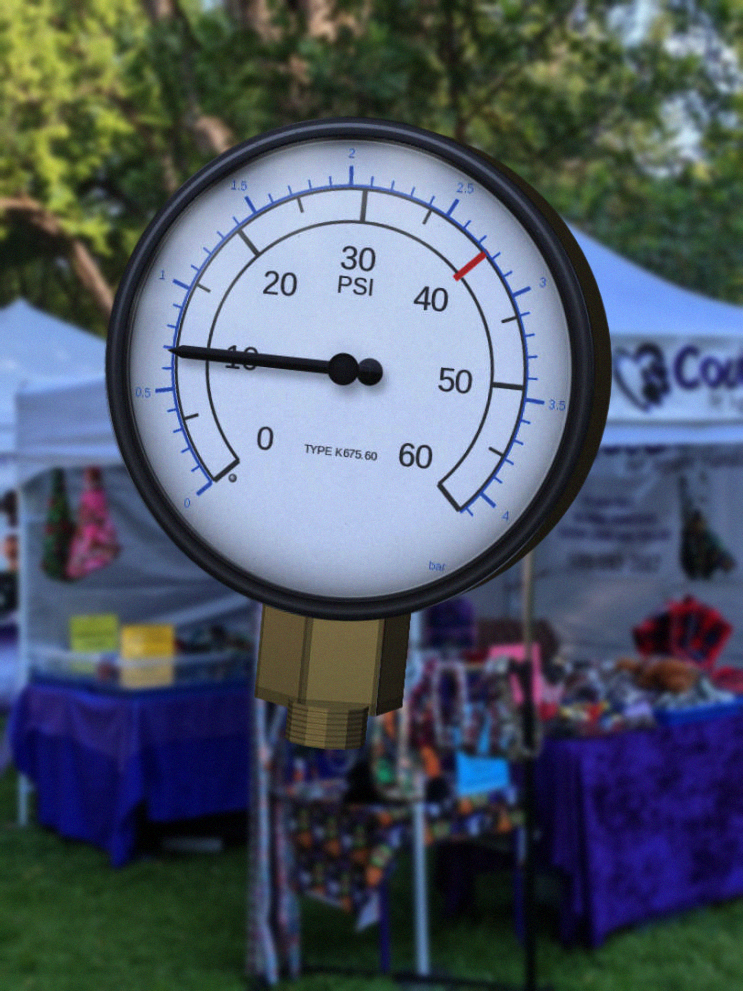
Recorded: 10psi
